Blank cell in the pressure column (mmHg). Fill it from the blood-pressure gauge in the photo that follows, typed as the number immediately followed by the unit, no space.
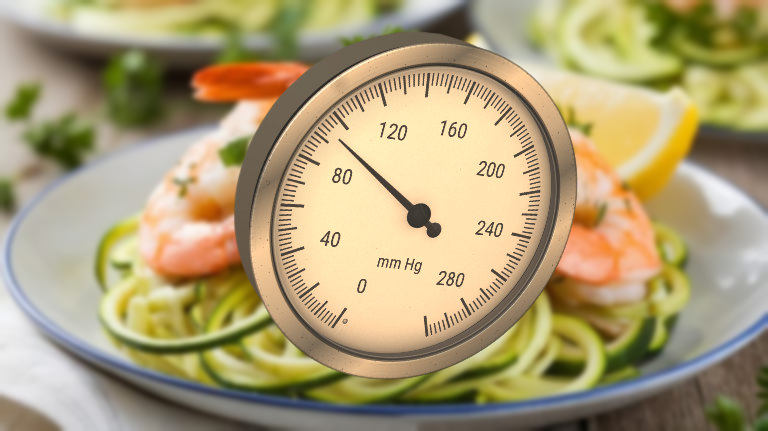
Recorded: 94mmHg
